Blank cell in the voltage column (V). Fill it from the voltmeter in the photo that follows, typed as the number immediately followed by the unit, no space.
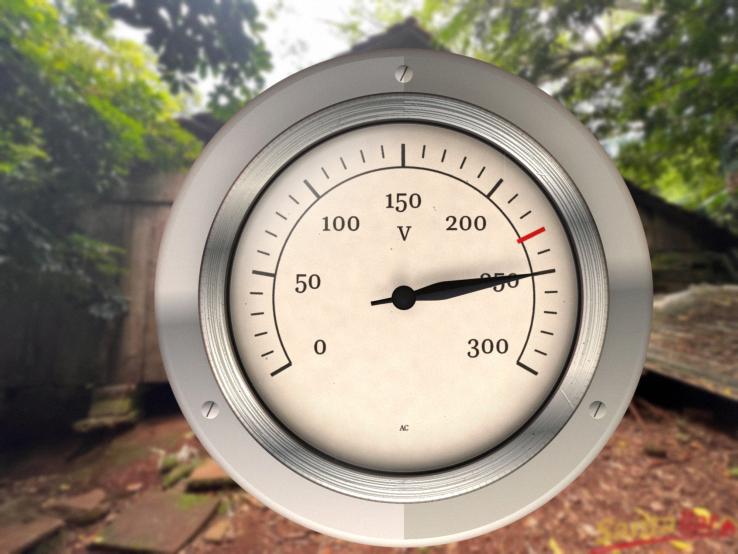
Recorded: 250V
